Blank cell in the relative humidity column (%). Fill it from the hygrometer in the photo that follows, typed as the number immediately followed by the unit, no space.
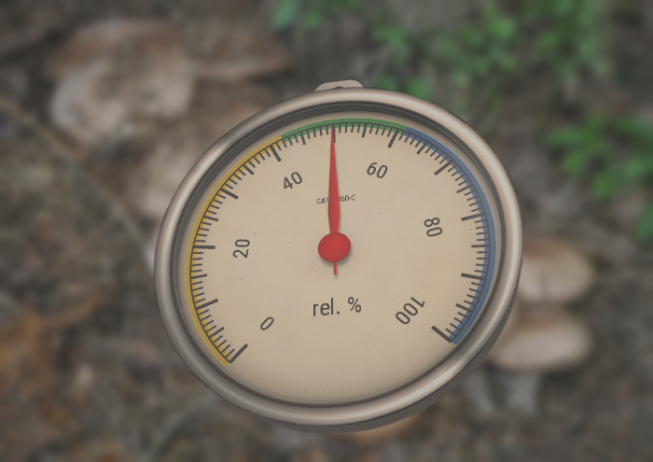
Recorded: 50%
